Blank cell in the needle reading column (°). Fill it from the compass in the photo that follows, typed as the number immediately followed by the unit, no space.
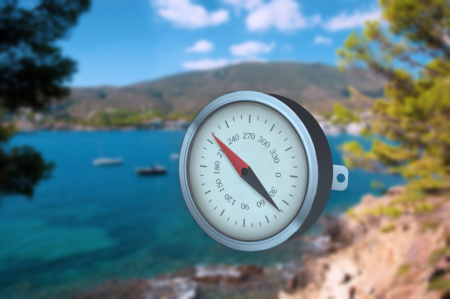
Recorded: 220°
